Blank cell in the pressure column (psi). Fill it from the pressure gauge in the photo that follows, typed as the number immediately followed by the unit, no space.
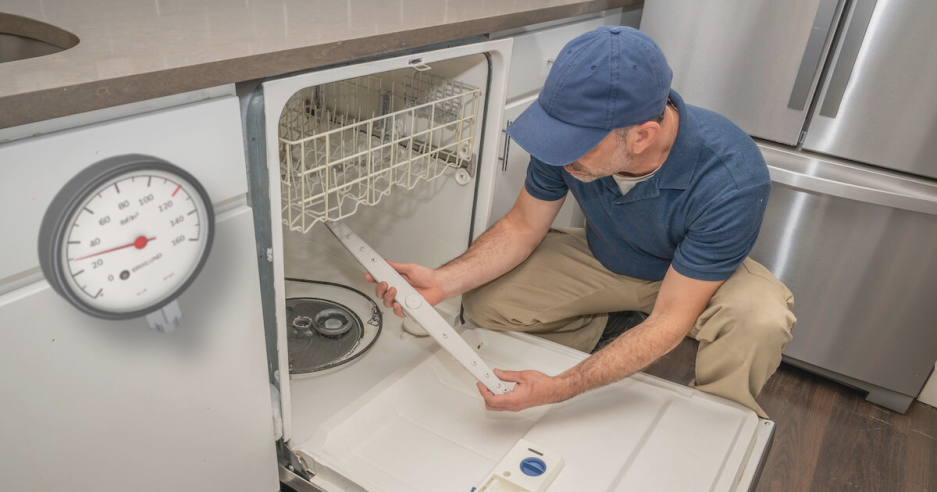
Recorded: 30psi
